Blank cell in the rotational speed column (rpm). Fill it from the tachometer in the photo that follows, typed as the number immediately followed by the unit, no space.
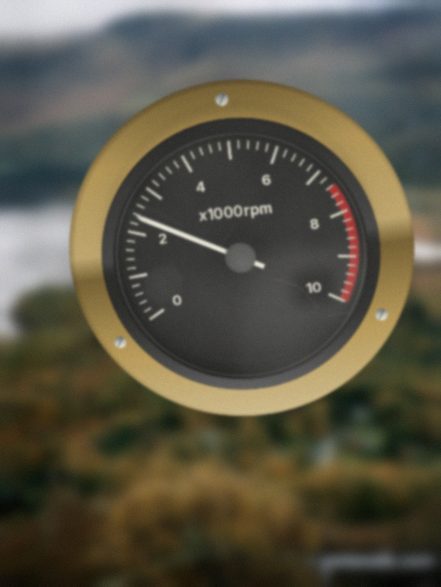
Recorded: 2400rpm
